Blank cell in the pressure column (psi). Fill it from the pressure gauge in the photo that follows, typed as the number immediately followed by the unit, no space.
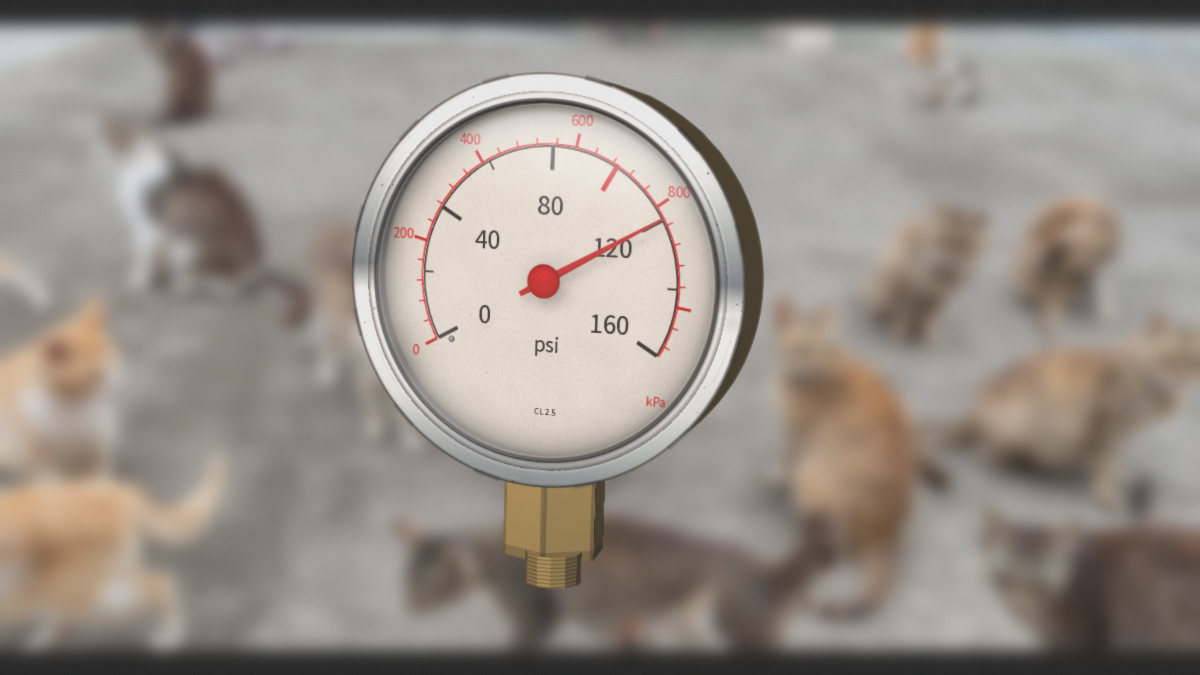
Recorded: 120psi
